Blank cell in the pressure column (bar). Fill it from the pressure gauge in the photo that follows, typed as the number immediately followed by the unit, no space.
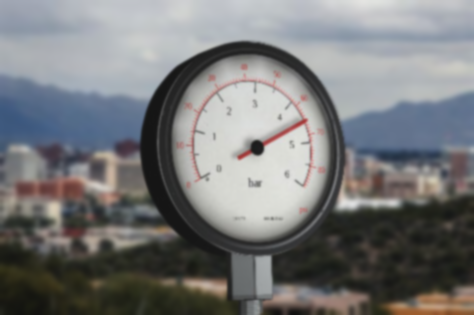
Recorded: 4.5bar
